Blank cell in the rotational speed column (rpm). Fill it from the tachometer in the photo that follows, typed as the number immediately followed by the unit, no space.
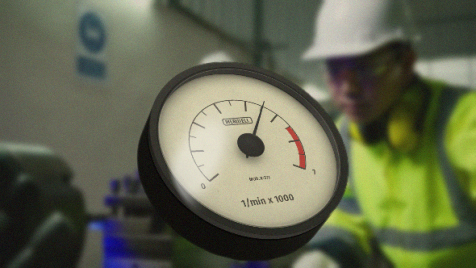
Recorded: 4500rpm
